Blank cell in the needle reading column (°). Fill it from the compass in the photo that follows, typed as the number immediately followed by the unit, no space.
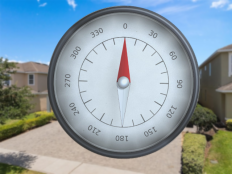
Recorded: 0°
